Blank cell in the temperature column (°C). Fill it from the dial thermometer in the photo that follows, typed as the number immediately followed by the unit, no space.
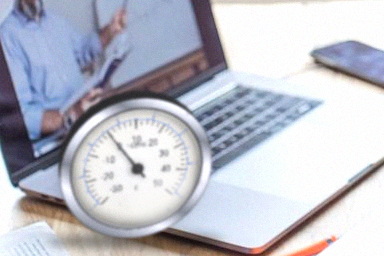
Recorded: 0°C
